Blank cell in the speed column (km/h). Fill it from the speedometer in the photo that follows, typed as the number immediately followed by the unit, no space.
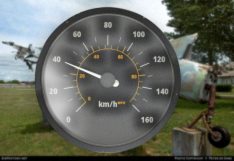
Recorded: 40km/h
